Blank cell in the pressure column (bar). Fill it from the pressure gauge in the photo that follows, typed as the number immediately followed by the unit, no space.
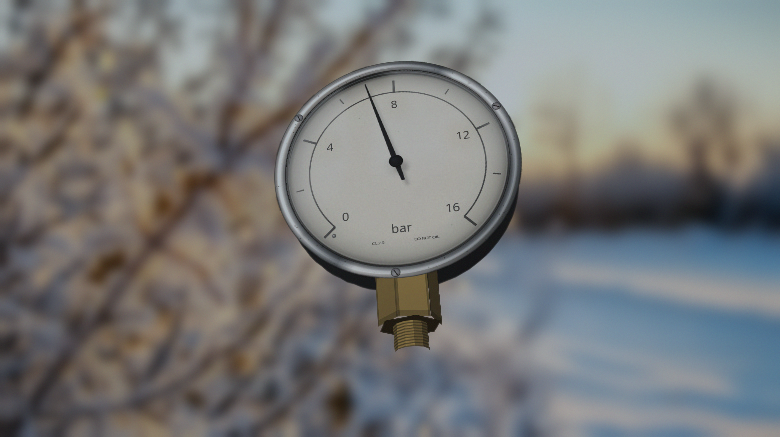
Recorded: 7bar
